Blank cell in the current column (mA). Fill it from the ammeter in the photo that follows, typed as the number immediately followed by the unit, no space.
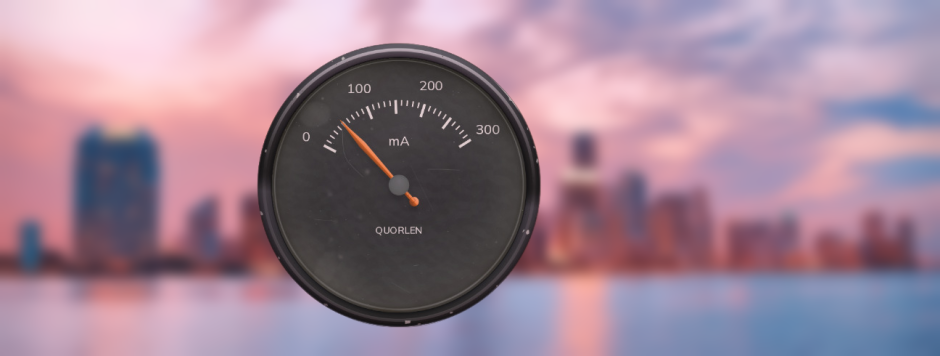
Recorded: 50mA
